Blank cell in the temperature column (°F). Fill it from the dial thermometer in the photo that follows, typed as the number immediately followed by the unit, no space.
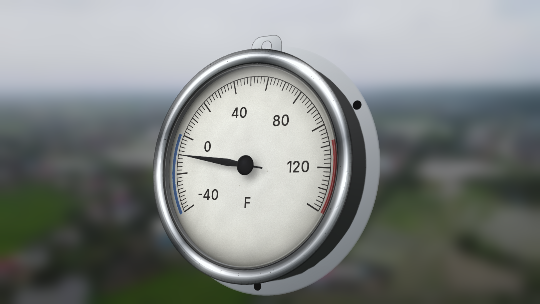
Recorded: -10°F
